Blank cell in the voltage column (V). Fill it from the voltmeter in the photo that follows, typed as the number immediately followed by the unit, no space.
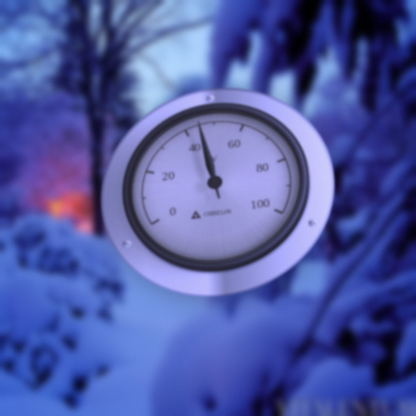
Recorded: 45V
